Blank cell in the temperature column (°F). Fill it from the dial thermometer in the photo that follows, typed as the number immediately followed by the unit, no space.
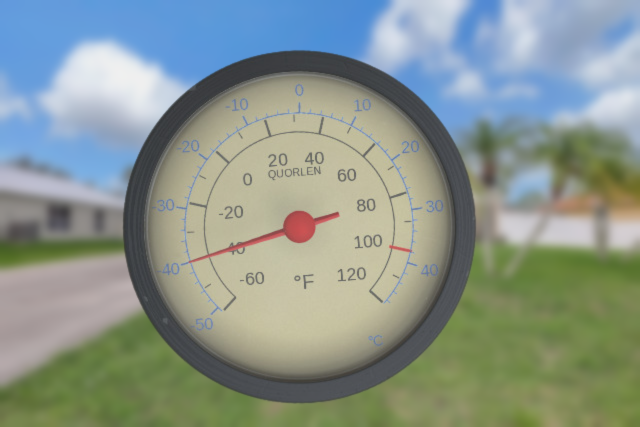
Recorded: -40°F
